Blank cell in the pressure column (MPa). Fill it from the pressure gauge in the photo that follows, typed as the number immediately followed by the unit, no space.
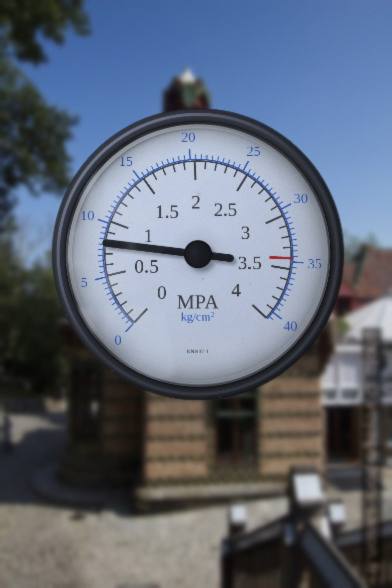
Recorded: 0.8MPa
